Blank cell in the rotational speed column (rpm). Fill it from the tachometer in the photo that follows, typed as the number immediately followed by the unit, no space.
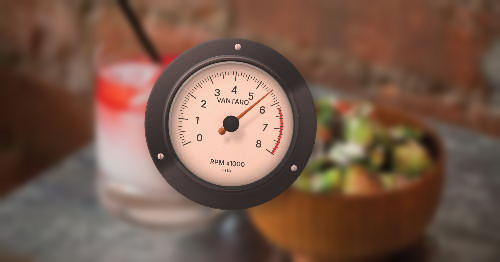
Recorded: 5500rpm
